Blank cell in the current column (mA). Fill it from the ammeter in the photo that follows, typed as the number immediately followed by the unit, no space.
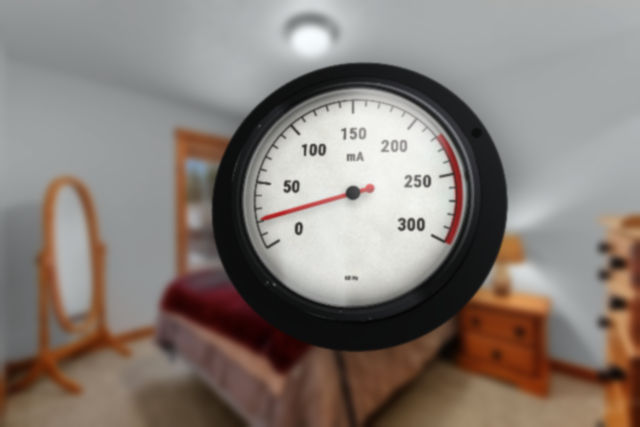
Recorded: 20mA
